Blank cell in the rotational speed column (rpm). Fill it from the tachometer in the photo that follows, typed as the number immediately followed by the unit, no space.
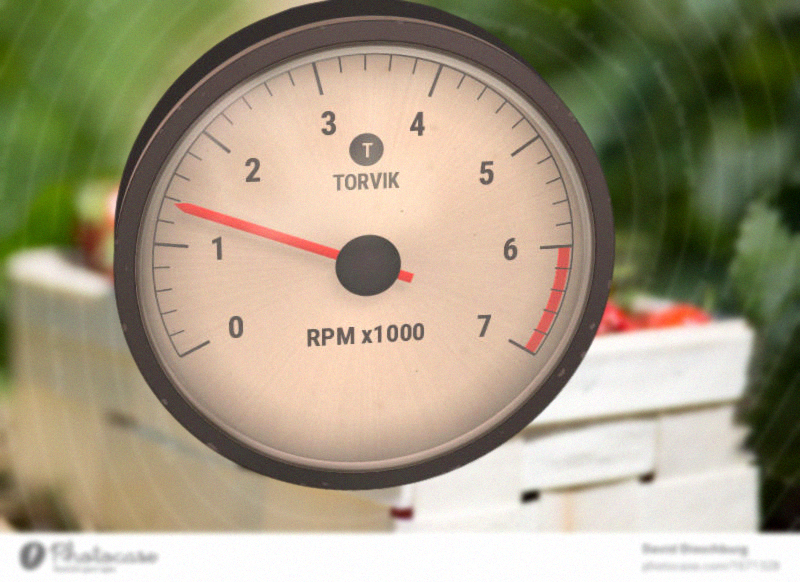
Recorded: 1400rpm
